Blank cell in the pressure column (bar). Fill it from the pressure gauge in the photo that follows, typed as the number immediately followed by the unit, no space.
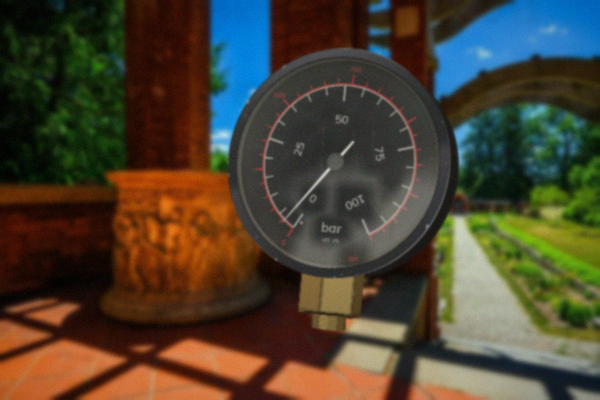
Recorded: 2.5bar
